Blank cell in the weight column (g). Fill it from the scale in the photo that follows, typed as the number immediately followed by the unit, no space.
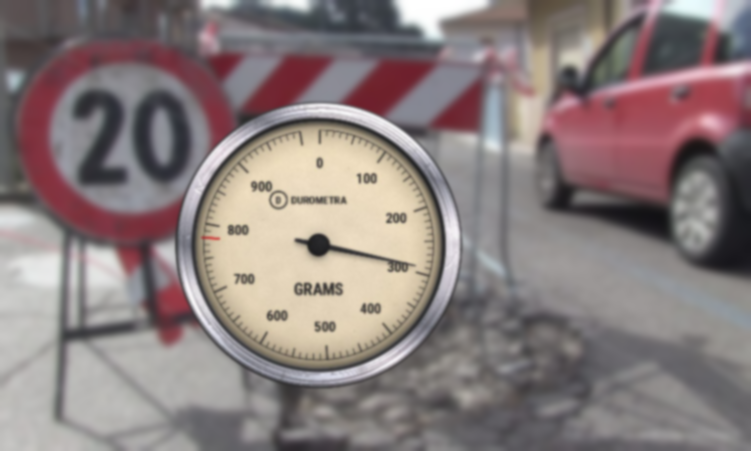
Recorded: 290g
